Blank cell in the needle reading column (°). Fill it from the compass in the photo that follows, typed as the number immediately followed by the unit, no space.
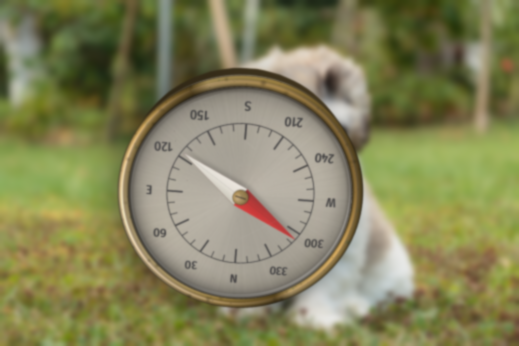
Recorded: 305°
